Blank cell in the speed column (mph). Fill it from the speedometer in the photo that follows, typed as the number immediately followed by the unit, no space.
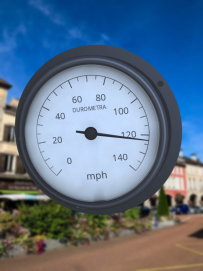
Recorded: 122.5mph
